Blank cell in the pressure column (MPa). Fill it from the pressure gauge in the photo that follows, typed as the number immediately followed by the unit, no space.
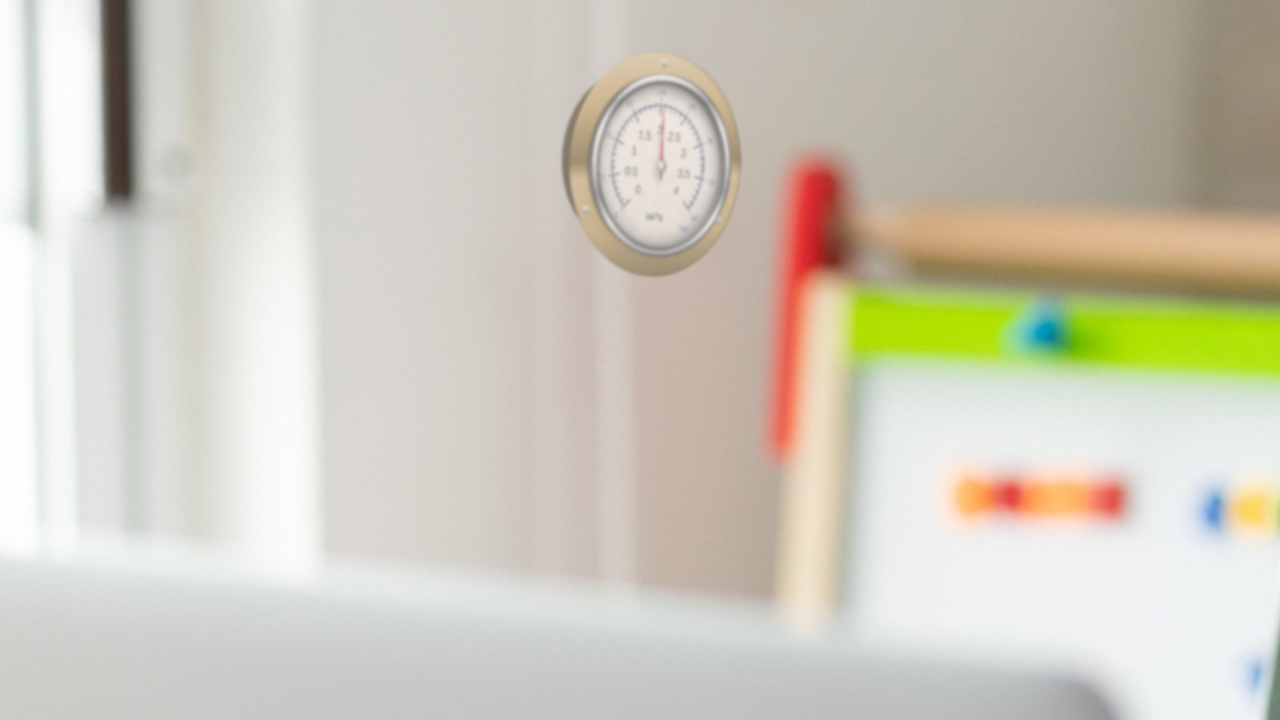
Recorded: 2MPa
